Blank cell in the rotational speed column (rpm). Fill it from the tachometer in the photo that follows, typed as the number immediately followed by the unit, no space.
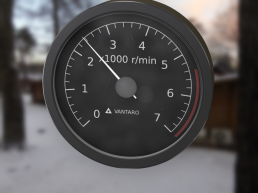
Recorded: 2400rpm
